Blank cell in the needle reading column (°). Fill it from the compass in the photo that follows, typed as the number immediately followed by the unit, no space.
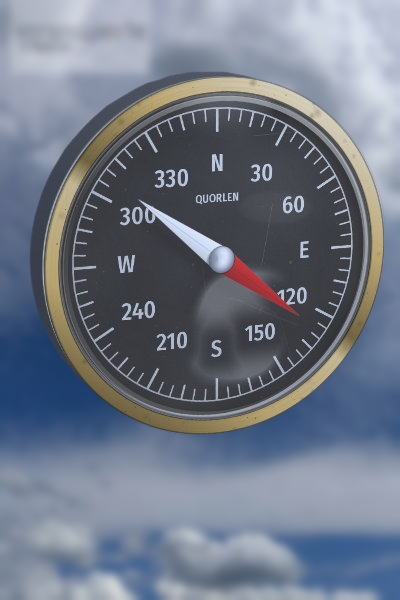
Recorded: 127.5°
